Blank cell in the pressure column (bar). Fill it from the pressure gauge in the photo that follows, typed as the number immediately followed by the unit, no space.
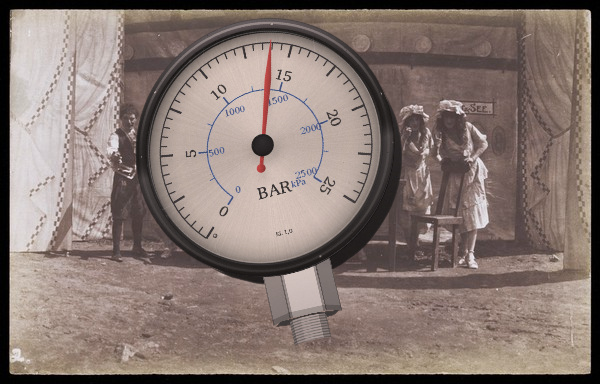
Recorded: 14bar
